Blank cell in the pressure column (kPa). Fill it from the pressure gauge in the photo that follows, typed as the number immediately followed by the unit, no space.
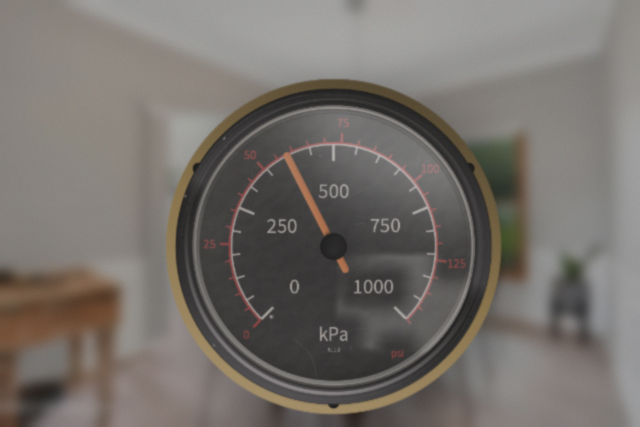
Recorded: 400kPa
